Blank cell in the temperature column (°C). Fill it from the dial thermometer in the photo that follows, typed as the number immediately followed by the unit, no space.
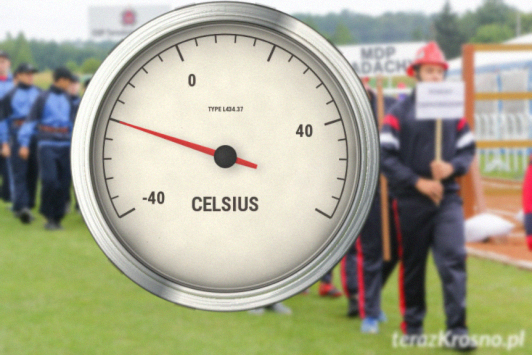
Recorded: -20°C
